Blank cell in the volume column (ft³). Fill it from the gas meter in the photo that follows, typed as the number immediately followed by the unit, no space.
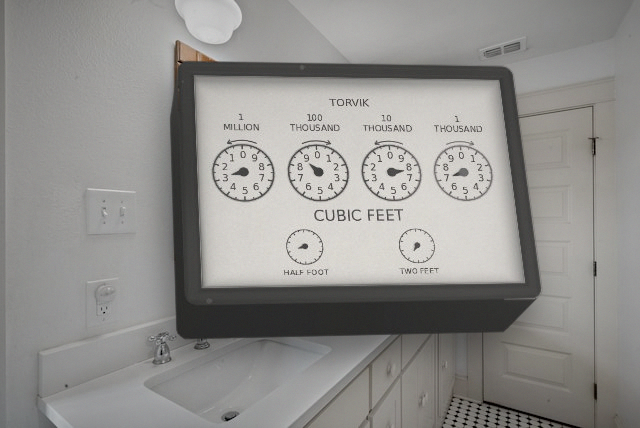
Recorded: 287700ft³
